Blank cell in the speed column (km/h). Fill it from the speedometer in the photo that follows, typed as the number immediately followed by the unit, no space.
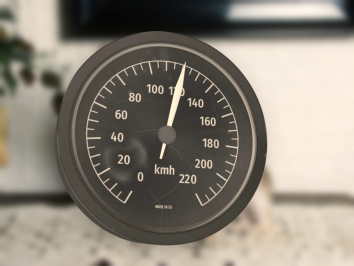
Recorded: 120km/h
